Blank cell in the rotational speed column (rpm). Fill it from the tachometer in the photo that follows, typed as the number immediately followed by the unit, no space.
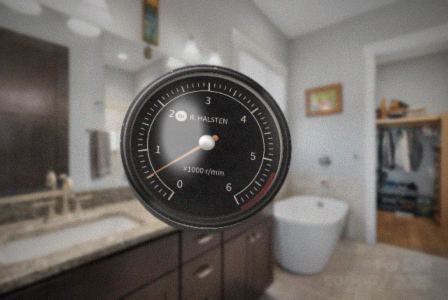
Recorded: 500rpm
